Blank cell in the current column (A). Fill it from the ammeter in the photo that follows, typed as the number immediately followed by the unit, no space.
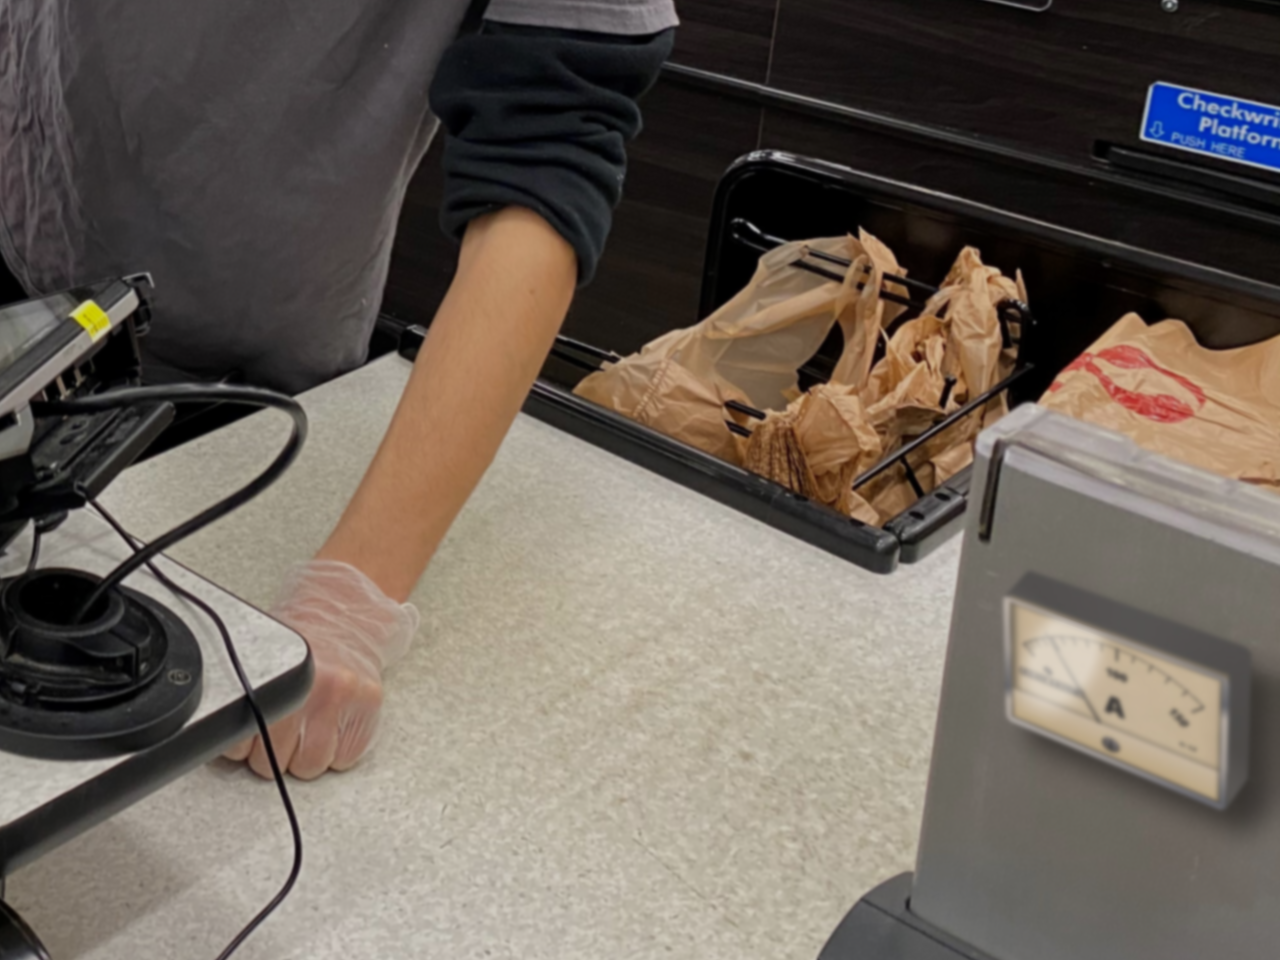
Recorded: 50A
